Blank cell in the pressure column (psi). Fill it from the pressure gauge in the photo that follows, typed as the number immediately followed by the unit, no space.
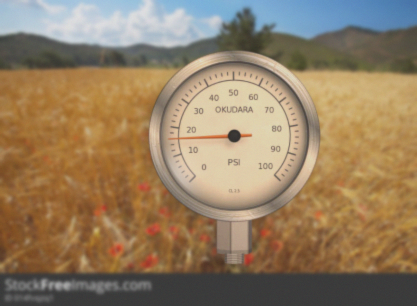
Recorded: 16psi
